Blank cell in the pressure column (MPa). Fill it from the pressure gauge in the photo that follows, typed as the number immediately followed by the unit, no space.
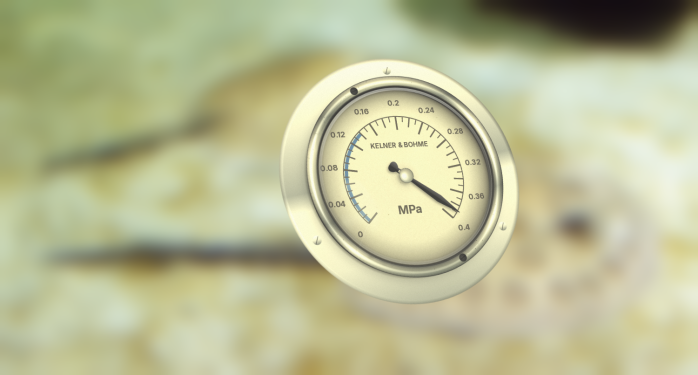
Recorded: 0.39MPa
